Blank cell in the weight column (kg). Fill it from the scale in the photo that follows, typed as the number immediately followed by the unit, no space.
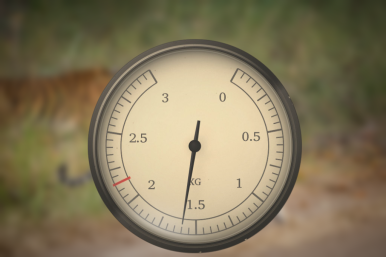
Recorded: 1.6kg
